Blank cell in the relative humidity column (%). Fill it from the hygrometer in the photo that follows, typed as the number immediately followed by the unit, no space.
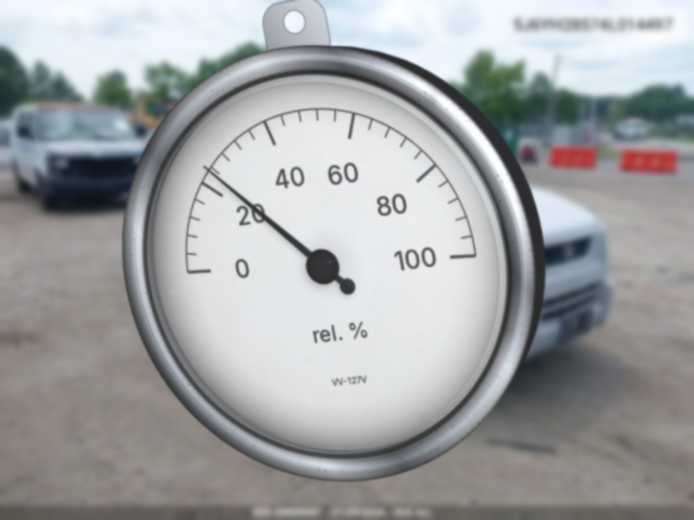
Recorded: 24%
